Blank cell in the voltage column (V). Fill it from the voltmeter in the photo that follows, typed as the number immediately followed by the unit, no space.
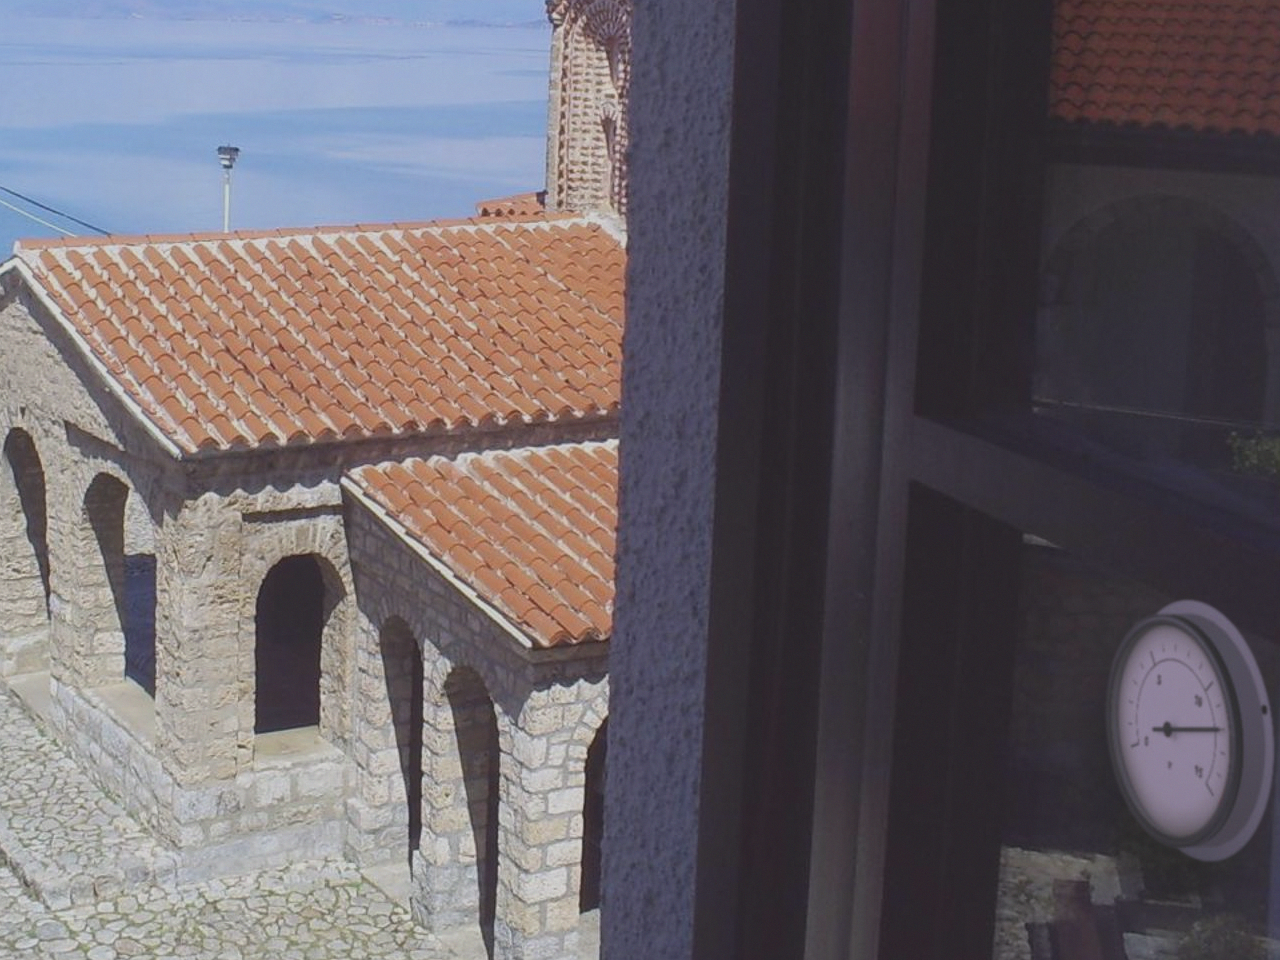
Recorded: 12V
